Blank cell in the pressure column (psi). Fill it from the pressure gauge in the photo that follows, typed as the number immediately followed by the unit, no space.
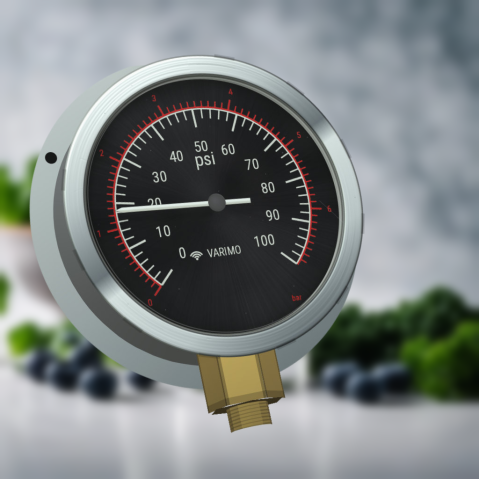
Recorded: 18psi
